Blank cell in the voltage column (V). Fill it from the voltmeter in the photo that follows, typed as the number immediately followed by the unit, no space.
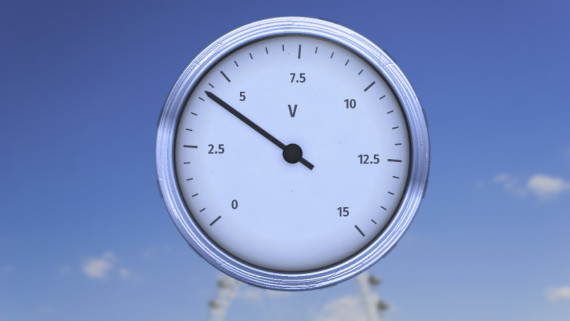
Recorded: 4.25V
